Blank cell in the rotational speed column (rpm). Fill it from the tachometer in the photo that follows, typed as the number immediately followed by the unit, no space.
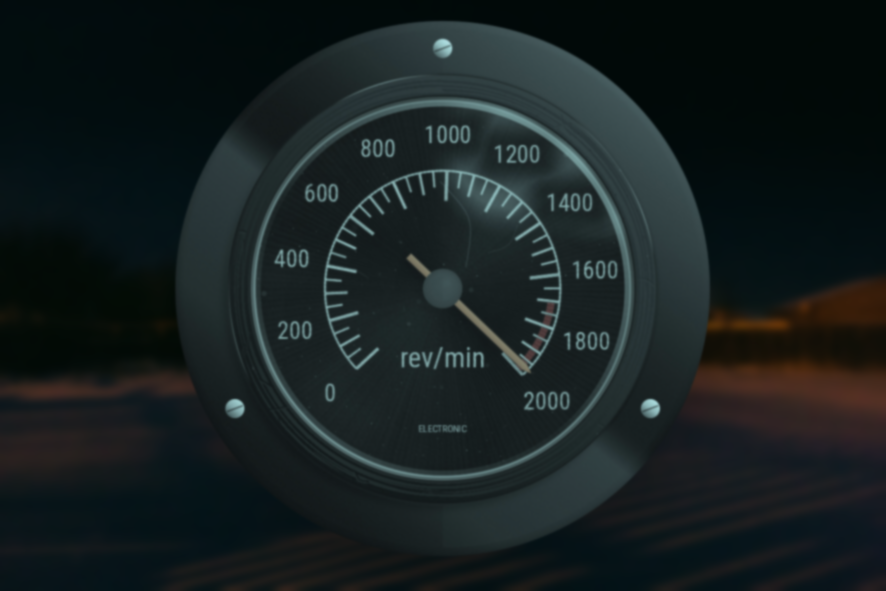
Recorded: 1975rpm
